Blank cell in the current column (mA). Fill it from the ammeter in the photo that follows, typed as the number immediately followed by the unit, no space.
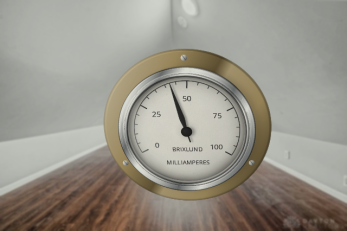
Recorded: 42.5mA
